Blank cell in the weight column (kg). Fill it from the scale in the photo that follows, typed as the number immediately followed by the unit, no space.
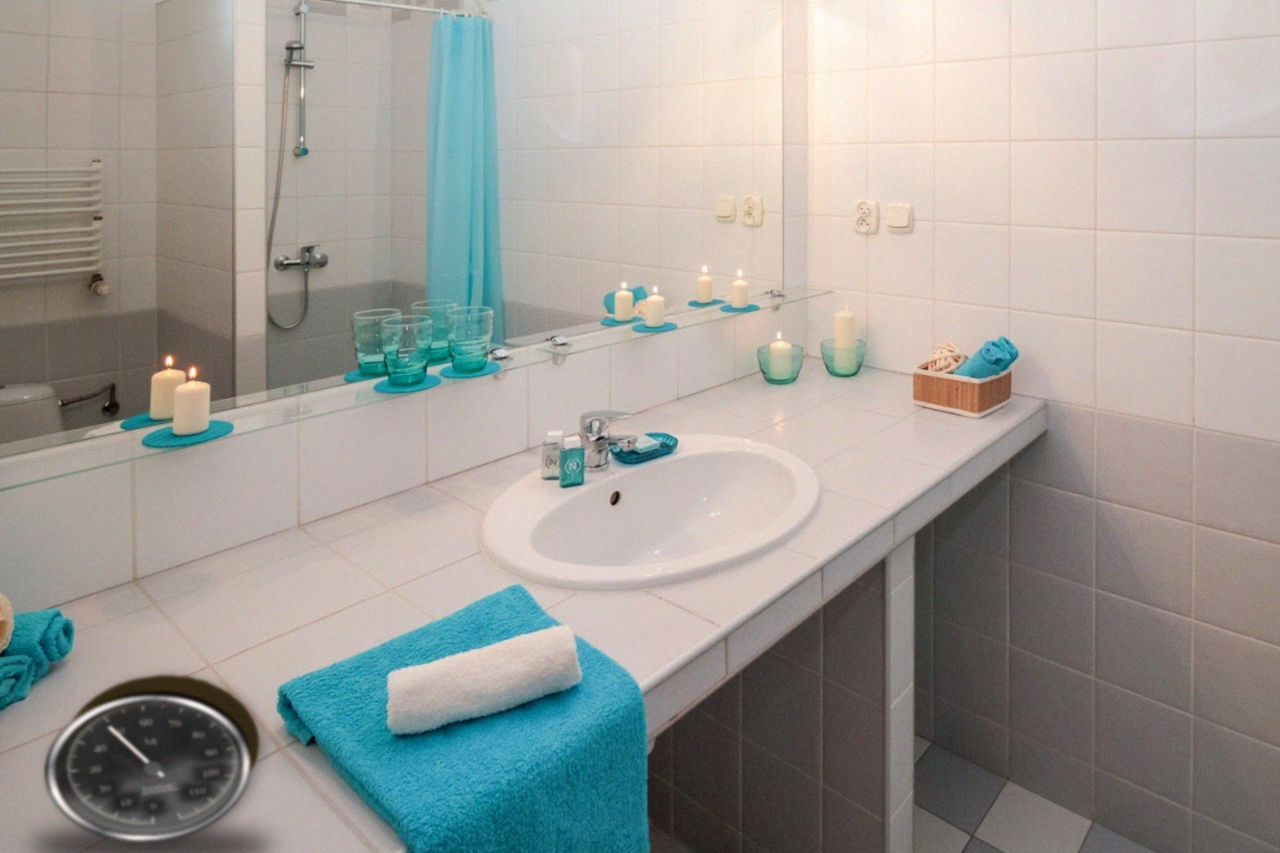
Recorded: 50kg
